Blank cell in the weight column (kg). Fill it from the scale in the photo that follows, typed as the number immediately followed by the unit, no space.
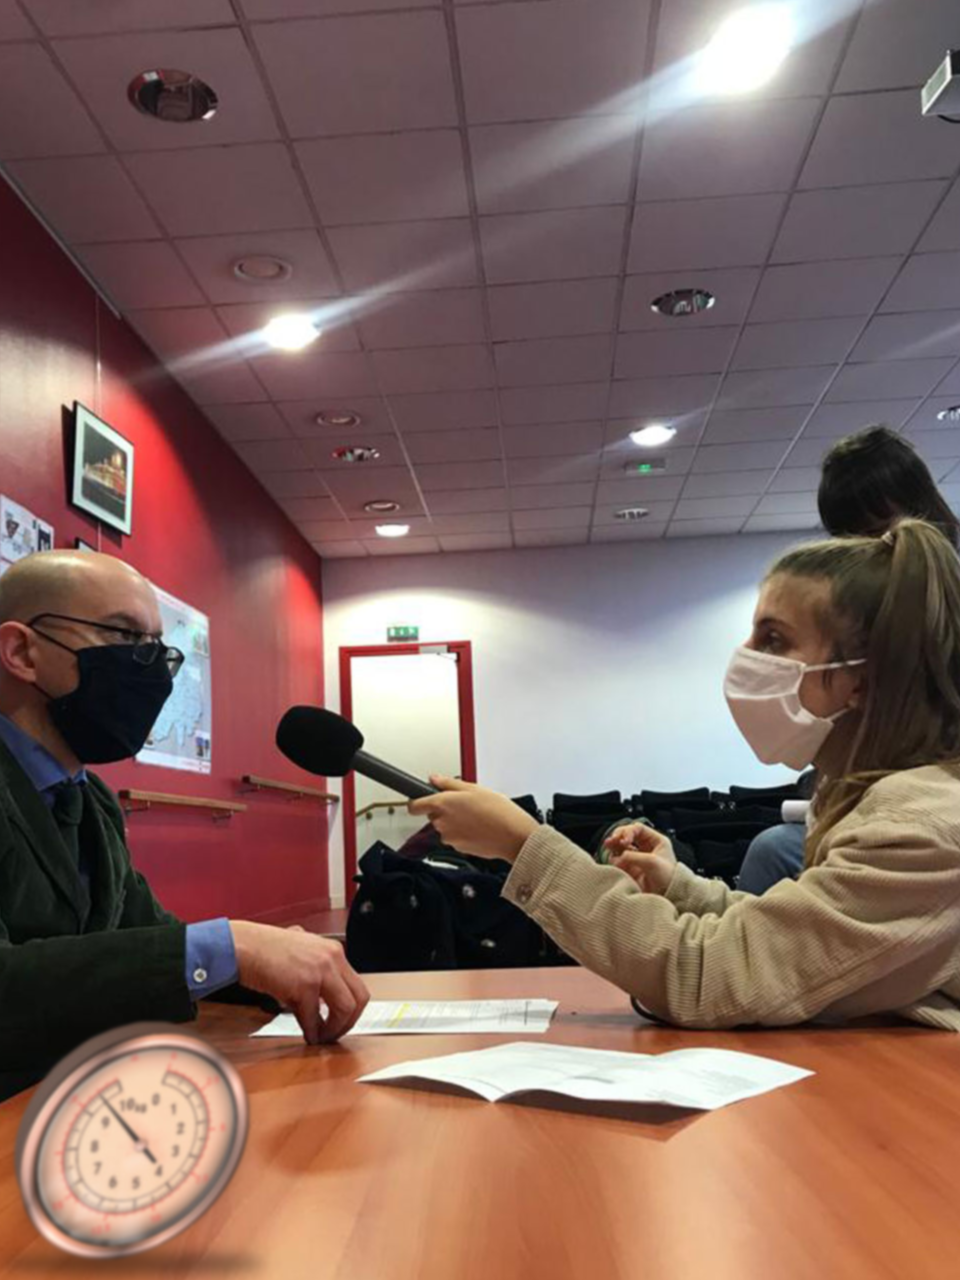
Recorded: 9.5kg
